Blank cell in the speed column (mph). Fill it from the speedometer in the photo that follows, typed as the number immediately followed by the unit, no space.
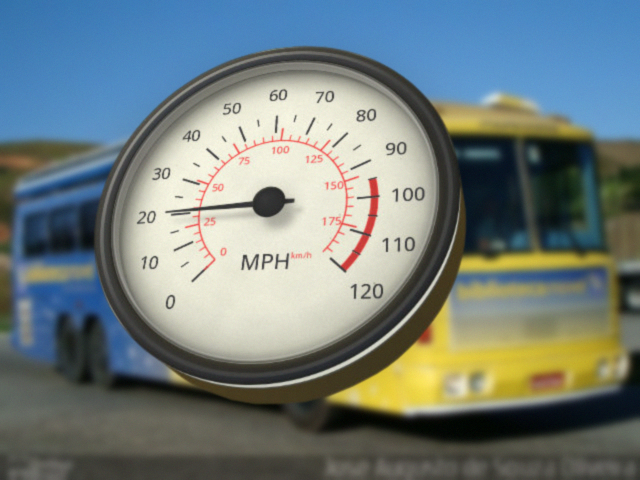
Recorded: 20mph
